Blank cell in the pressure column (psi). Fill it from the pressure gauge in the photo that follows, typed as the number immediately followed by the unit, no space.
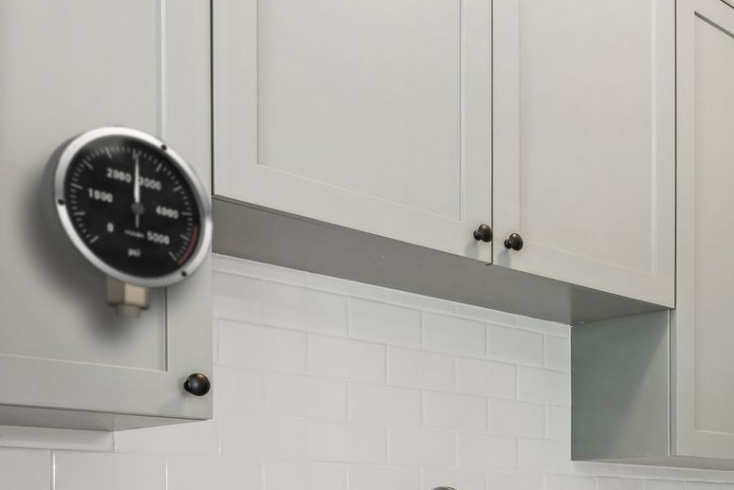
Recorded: 2500psi
